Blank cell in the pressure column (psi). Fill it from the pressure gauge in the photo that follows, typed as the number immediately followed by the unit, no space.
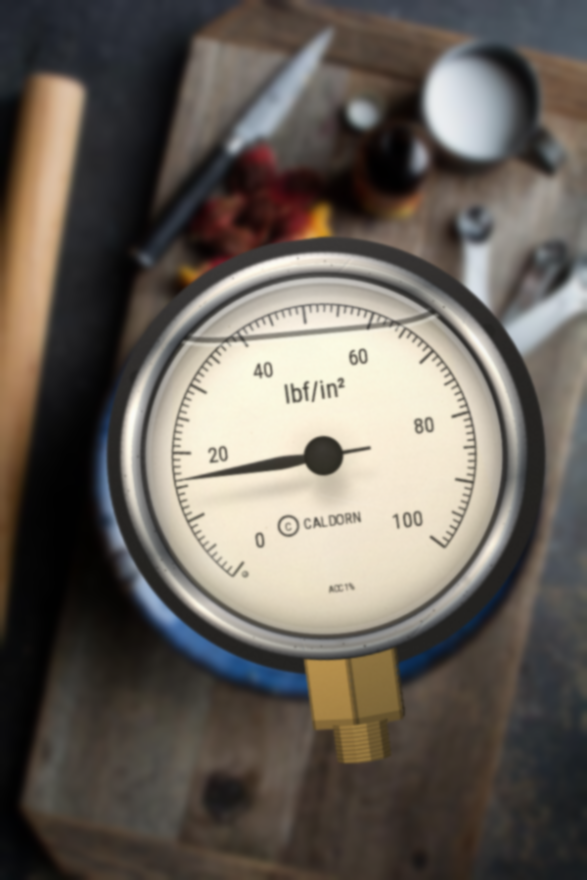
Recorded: 16psi
